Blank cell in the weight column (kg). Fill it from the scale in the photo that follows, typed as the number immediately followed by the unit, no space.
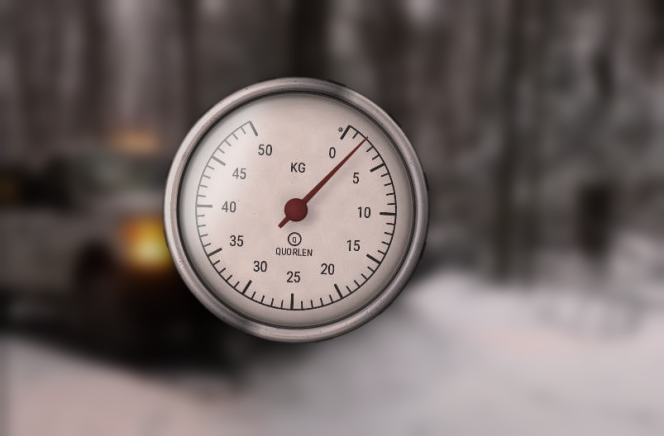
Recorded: 2kg
